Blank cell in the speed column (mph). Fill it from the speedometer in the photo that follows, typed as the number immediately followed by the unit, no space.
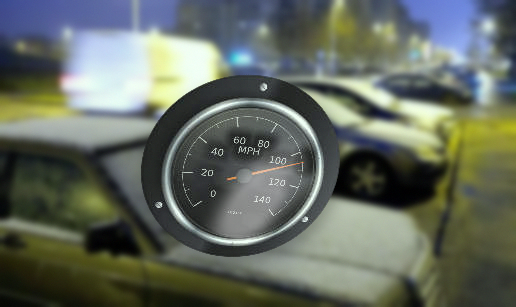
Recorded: 105mph
